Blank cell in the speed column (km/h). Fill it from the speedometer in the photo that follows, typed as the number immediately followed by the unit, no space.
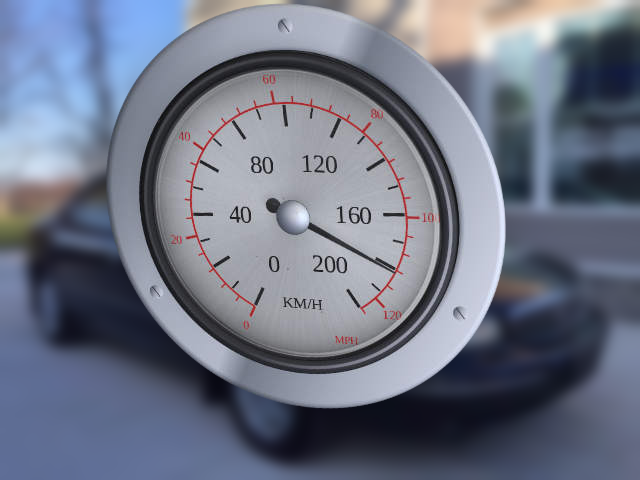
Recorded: 180km/h
